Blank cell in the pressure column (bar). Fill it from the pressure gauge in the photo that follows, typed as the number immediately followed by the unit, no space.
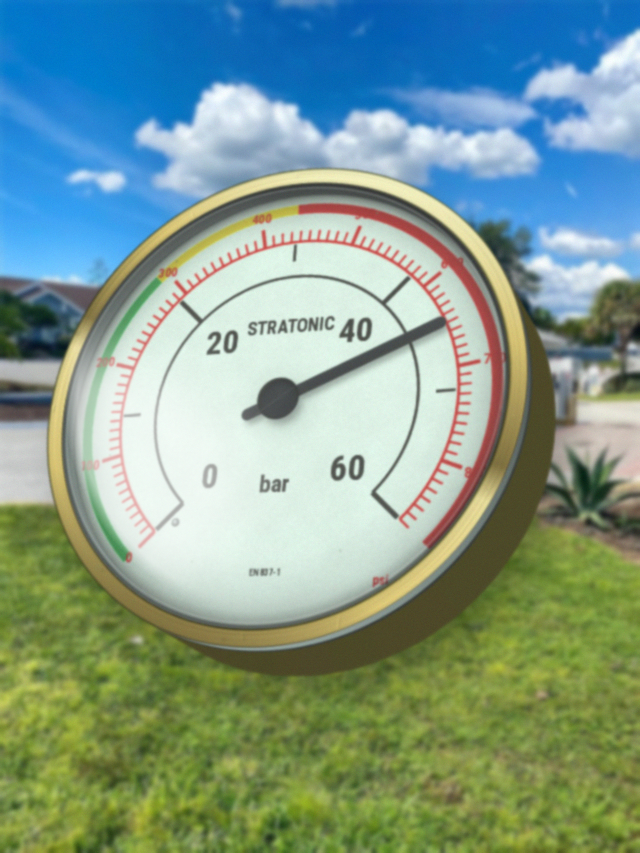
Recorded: 45bar
